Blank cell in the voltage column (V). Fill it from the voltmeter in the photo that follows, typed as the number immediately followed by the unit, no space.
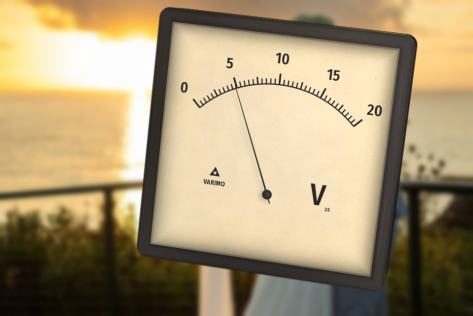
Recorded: 5V
